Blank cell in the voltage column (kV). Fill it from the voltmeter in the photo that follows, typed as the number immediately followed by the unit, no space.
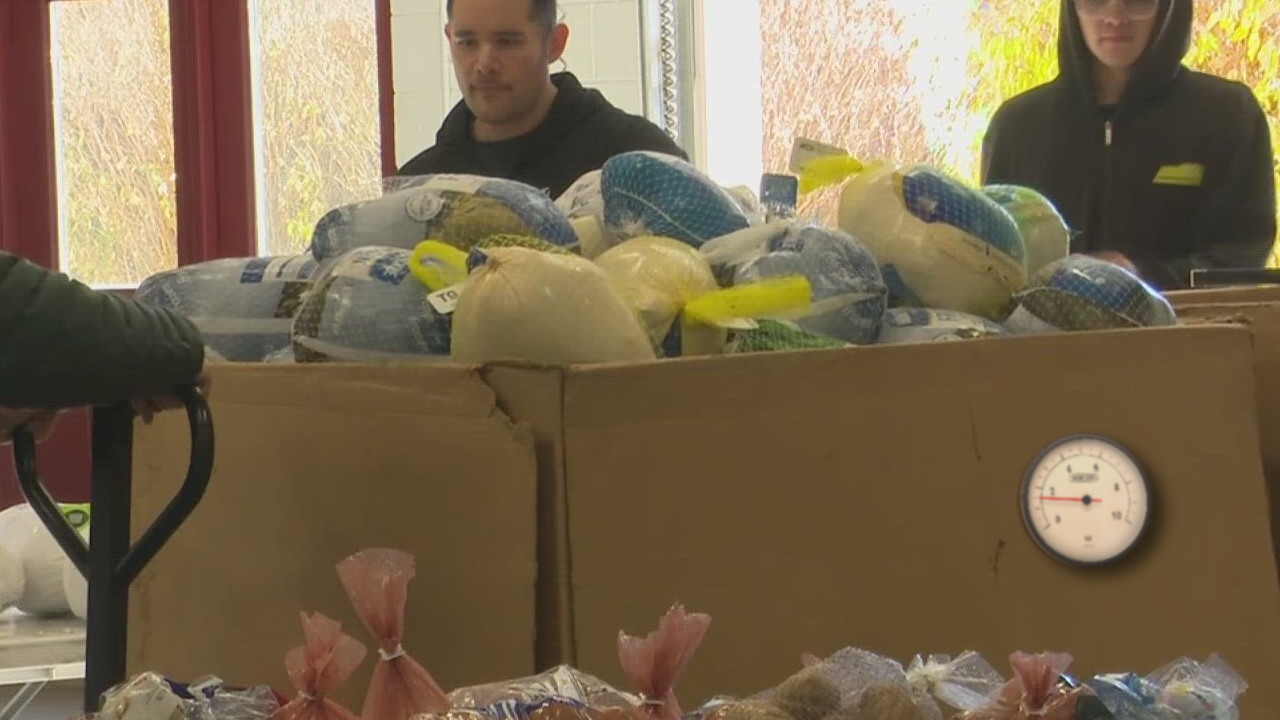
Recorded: 1.5kV
